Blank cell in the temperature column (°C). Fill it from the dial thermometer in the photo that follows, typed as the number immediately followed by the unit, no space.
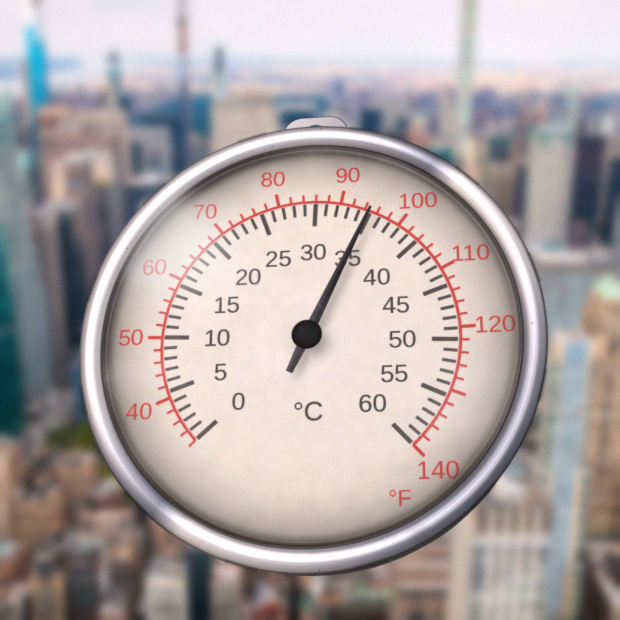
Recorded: 35°C
